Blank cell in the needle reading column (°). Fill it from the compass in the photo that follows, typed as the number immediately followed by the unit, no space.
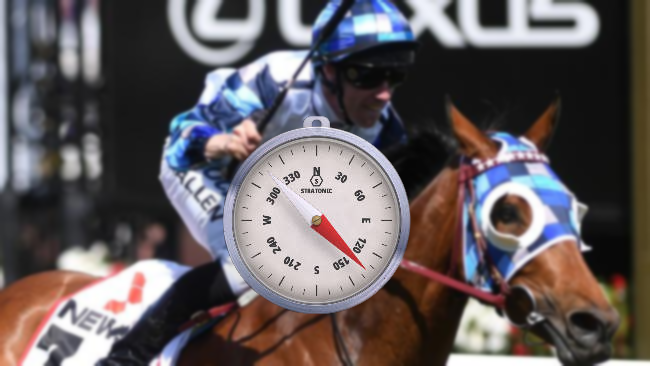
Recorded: 135°
